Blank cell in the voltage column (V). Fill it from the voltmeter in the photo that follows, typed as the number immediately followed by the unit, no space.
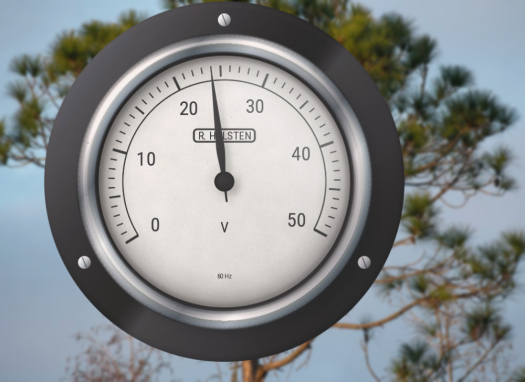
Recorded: 24V
